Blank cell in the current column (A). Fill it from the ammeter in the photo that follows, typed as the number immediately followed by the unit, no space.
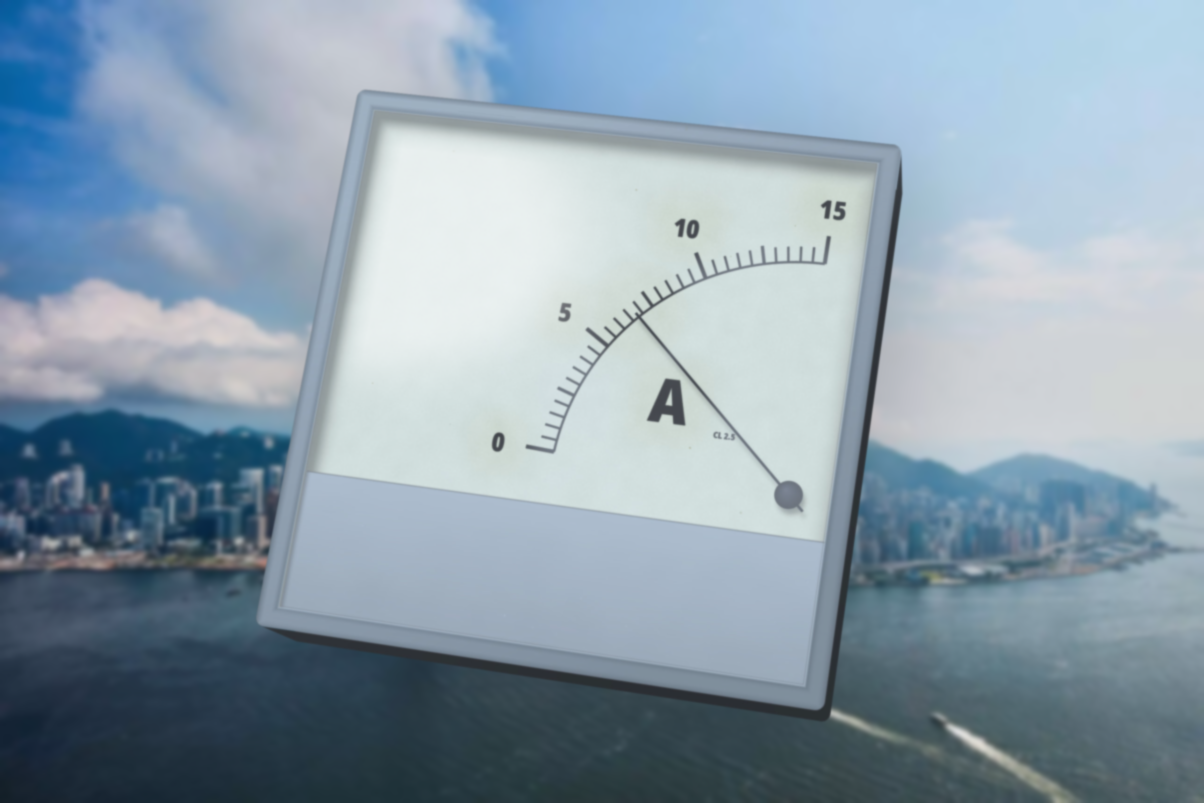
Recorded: 6.75A
